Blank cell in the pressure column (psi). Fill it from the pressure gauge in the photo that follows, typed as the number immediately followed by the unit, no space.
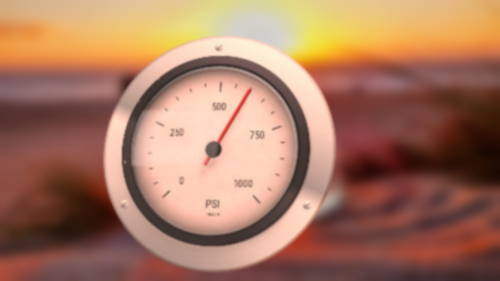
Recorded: 600psi
